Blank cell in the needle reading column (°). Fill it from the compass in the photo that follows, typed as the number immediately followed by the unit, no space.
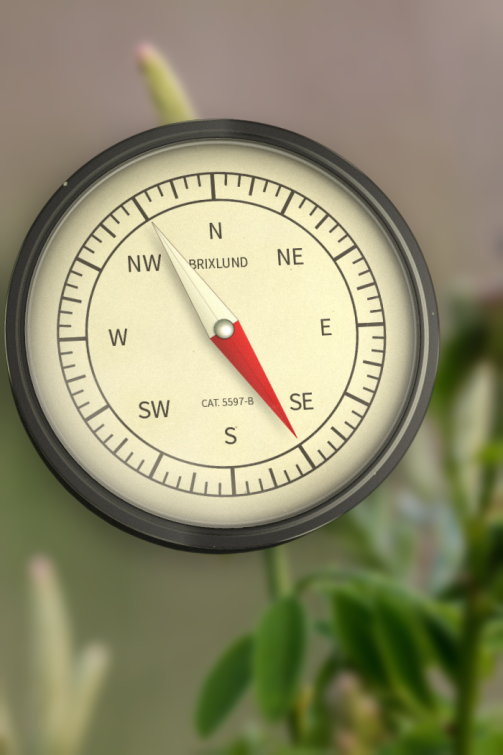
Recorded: 150°
